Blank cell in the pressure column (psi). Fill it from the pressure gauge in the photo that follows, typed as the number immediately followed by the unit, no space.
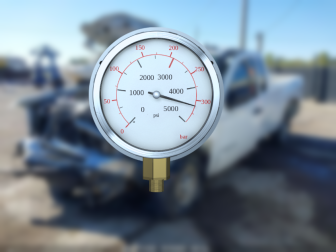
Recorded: 4500psi
